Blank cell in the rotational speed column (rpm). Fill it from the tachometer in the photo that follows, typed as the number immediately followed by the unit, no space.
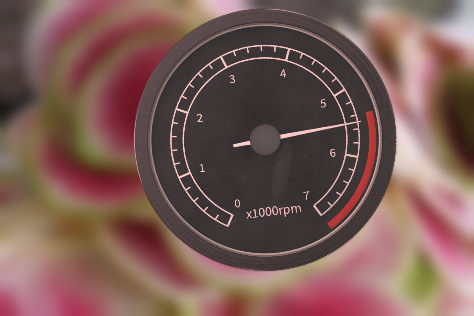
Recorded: 5500rpm
